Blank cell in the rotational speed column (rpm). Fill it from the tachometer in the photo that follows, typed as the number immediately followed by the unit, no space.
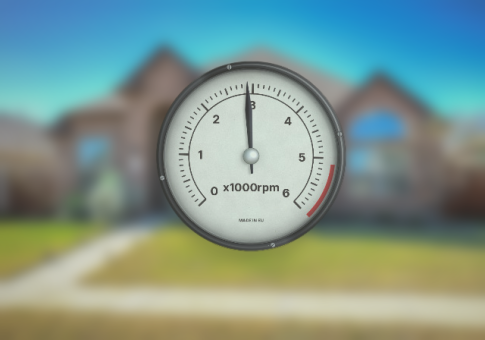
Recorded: 2900rpm
